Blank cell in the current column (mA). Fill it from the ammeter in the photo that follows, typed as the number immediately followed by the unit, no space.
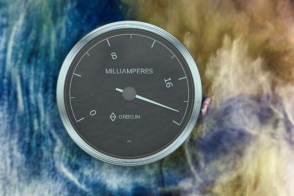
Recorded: 19mA
